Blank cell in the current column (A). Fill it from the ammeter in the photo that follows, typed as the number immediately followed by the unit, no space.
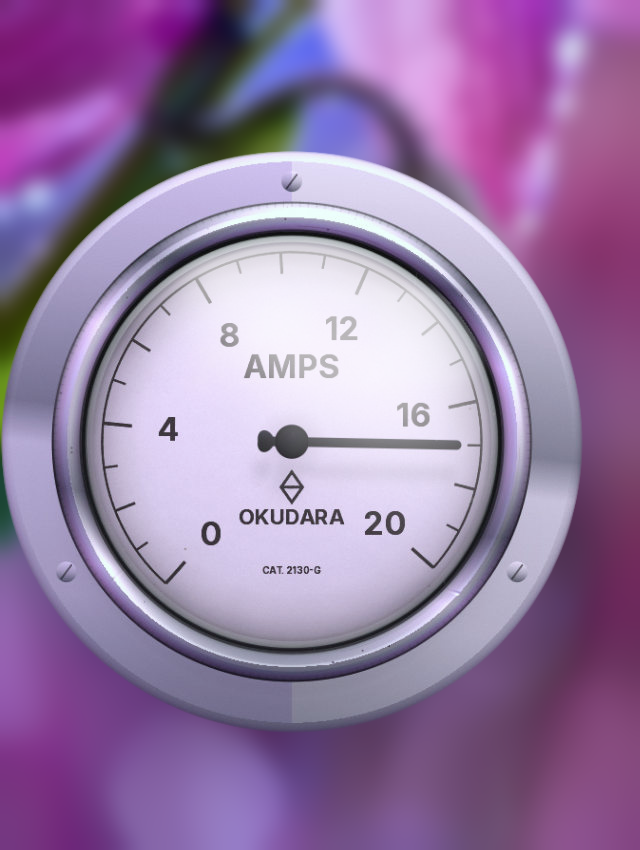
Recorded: 17A
